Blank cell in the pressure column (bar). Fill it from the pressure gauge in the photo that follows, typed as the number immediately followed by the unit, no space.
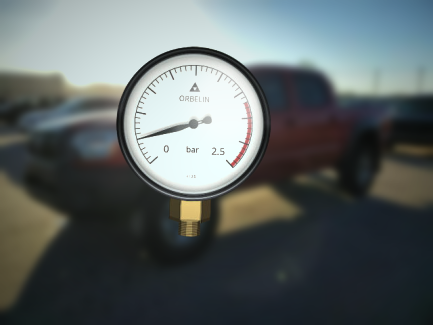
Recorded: 0.25bar
